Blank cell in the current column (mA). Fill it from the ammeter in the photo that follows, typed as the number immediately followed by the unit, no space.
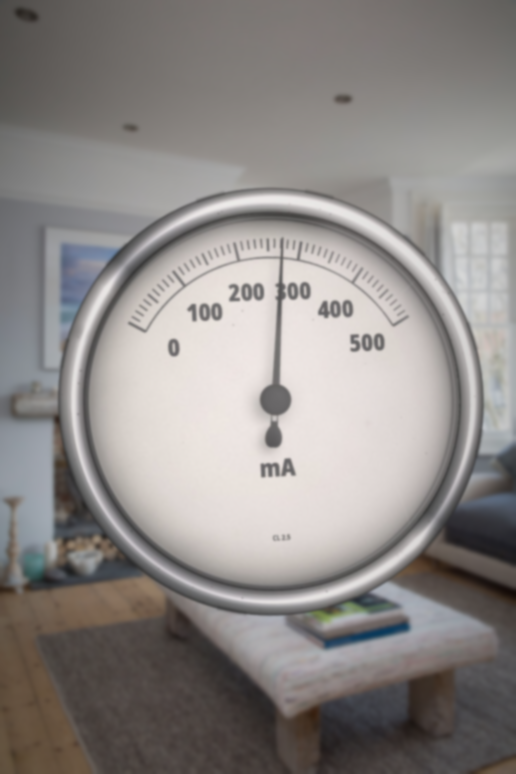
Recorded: 270mA
